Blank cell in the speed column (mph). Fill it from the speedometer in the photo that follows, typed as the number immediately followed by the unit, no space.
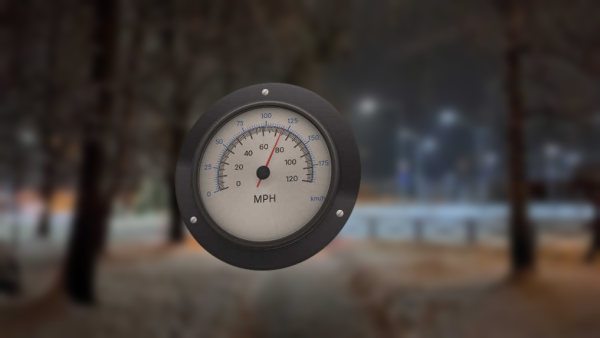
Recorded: 75mph
